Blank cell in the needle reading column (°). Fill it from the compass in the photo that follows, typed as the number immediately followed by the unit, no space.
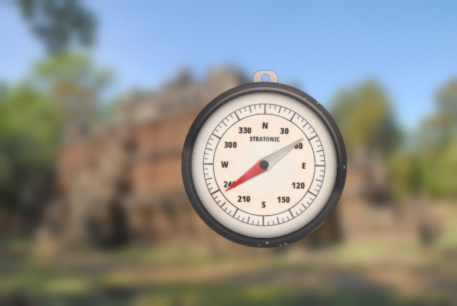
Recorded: 235°
